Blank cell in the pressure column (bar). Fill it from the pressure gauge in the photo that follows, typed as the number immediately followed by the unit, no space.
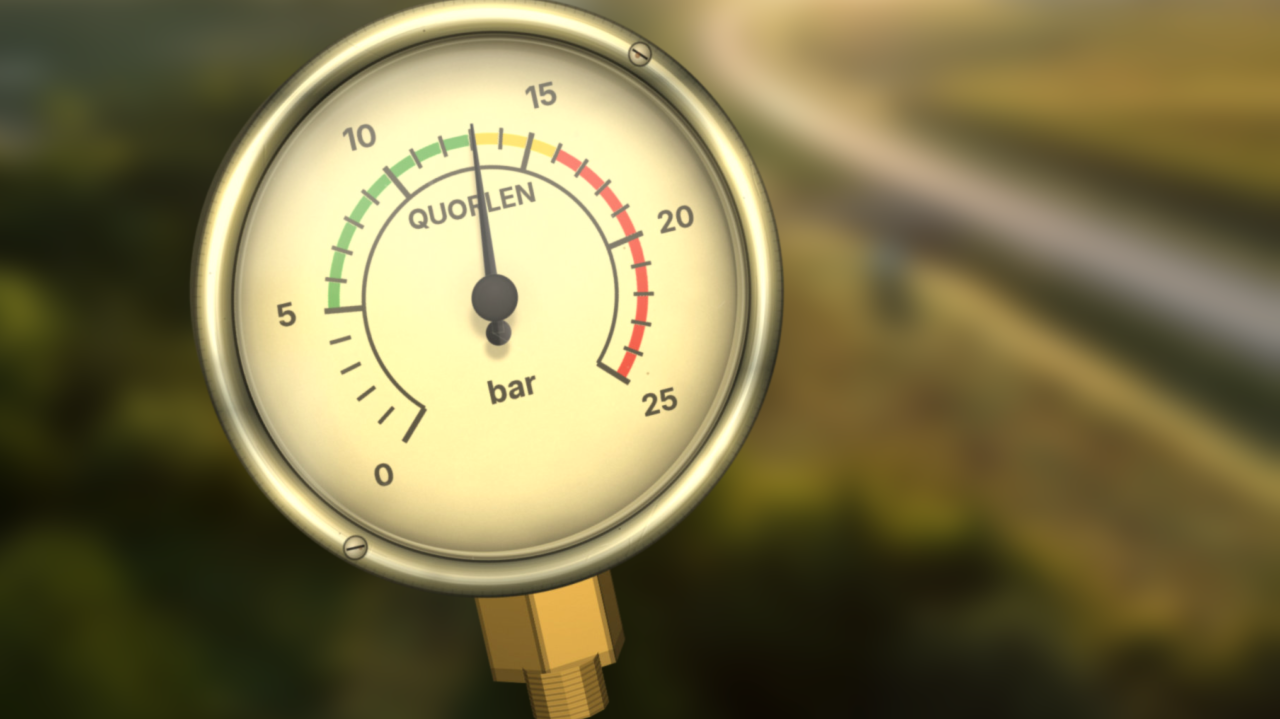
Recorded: 13bar
